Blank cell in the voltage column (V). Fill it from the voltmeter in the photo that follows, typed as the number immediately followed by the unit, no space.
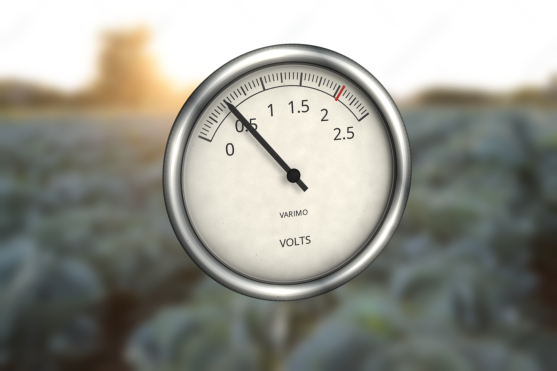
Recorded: 0.5V
